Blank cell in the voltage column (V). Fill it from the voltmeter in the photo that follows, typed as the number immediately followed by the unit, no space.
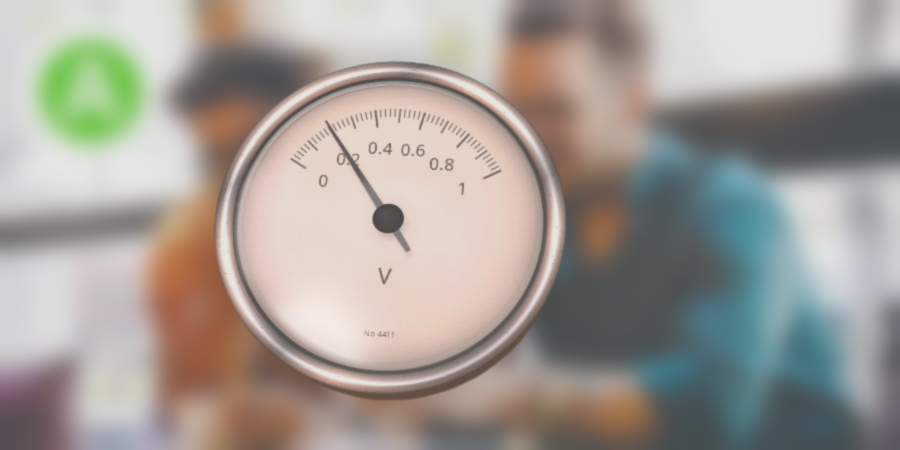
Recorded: 0.2V
